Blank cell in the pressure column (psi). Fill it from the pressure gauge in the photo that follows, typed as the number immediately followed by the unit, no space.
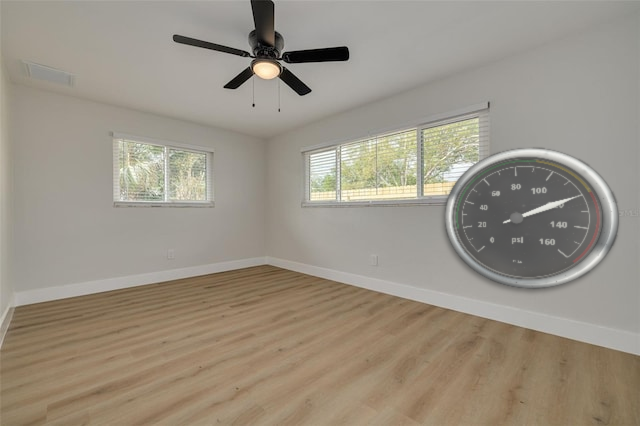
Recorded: 120psi
